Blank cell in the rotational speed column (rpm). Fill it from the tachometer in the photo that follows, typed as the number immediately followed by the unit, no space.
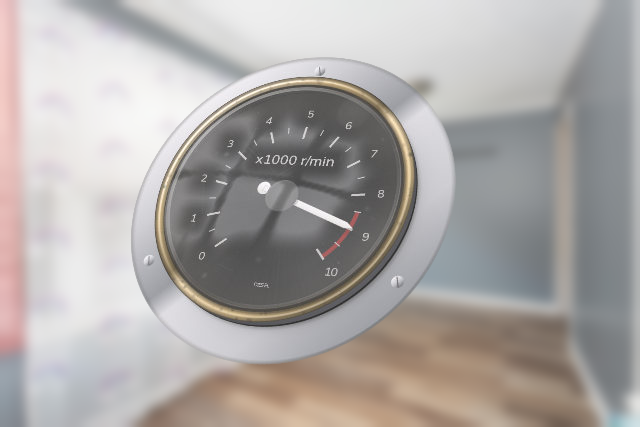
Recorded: 9000rpm
